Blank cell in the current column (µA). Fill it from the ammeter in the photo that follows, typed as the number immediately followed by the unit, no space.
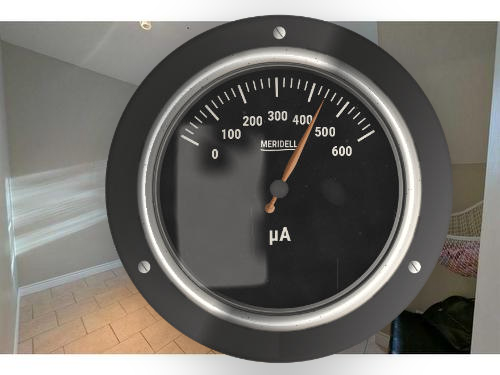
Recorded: 440µA
